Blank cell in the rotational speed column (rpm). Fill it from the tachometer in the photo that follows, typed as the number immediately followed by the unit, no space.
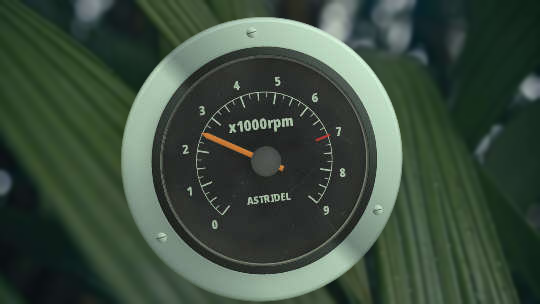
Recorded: 2500rpm
